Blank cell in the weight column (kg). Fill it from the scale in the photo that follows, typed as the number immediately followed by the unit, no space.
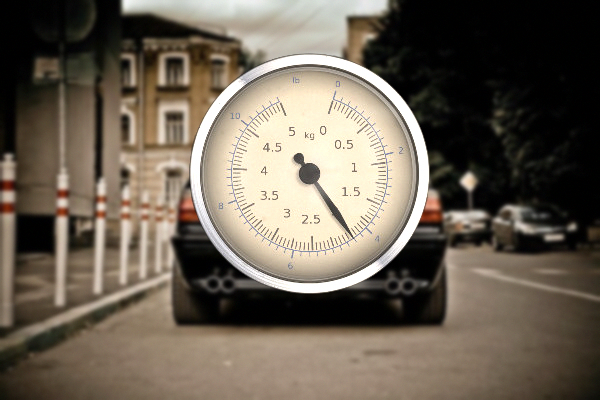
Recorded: 2kg
